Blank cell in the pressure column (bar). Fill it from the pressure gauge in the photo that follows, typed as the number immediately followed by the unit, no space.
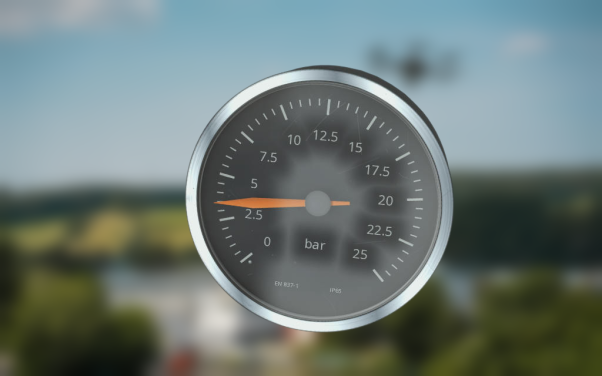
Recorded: 3.5bar
